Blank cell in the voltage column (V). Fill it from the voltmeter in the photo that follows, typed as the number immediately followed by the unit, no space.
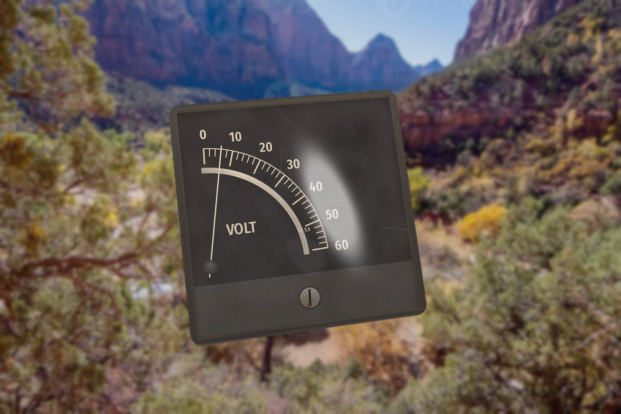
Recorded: 6V
